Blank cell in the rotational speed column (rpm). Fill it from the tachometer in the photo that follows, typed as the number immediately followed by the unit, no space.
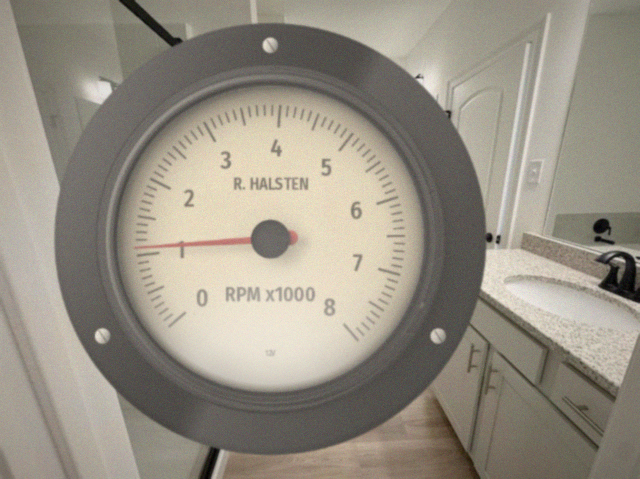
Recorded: 1100rpm
